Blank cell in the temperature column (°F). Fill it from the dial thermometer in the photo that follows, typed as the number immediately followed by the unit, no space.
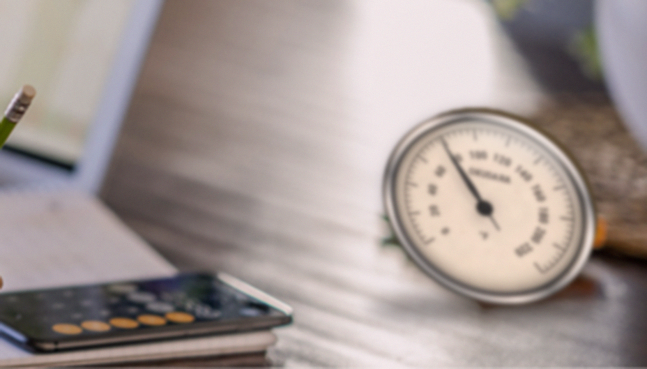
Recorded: 80°F
